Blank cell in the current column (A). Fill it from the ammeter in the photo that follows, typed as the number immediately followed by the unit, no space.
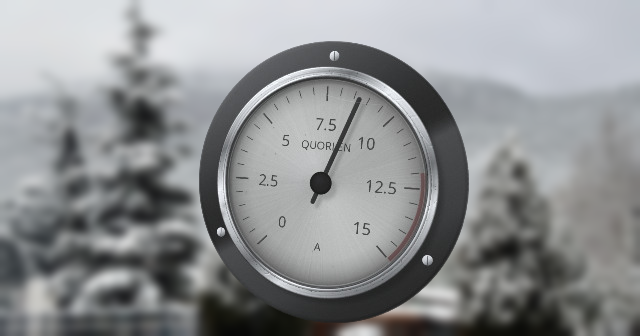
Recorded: 8.75A
